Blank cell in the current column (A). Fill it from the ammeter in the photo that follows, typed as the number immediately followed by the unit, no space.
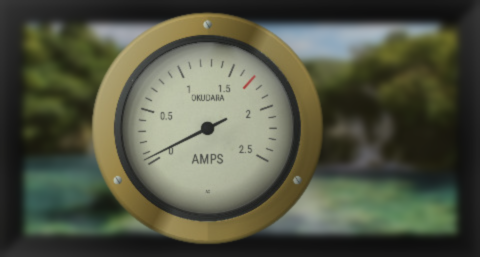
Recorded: 0.05A
